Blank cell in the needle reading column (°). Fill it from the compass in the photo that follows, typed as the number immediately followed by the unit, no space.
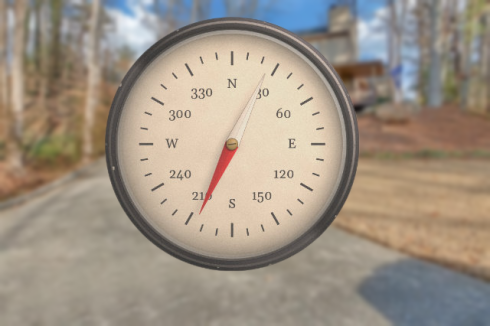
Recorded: 205°
